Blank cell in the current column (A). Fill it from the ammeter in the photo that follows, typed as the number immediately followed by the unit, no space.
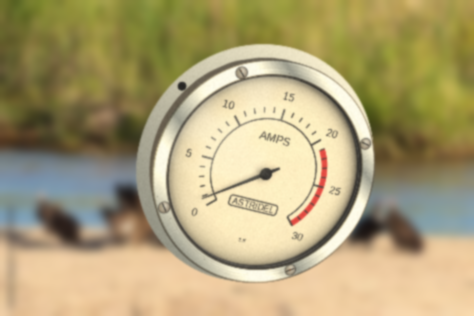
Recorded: 1A
